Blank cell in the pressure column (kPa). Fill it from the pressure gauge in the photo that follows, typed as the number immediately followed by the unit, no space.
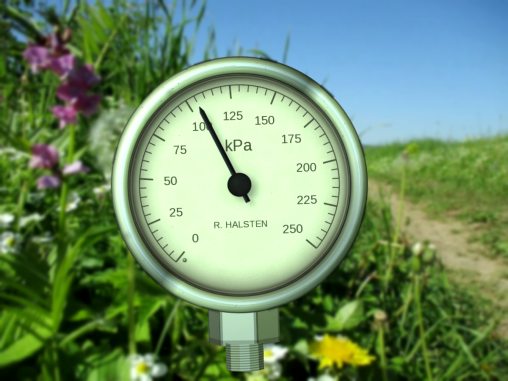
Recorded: 105kPa
